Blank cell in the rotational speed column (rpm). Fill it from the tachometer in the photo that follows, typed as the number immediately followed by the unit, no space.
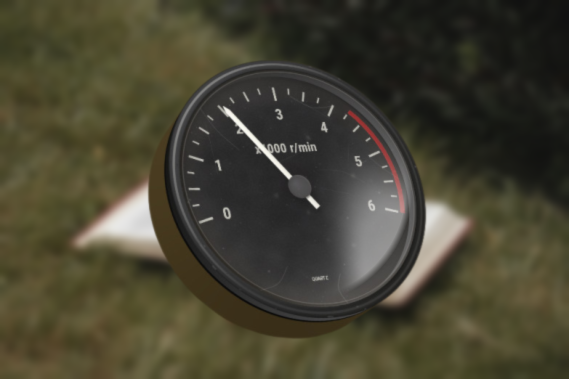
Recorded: 2000rpm
